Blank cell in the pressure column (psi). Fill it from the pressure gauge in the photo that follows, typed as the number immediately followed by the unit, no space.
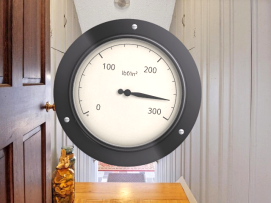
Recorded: 270psi
